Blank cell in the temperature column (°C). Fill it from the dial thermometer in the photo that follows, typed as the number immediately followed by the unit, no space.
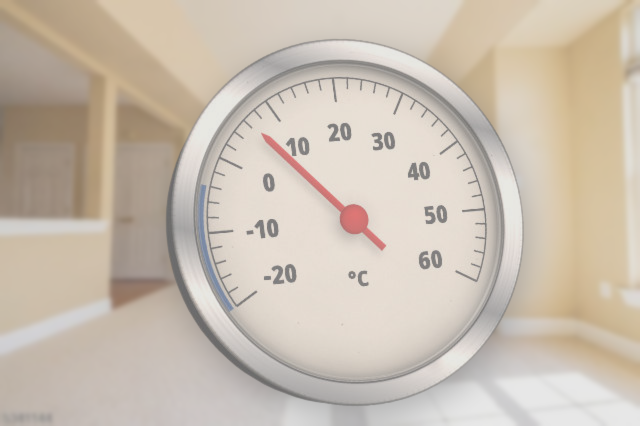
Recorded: 6°C
